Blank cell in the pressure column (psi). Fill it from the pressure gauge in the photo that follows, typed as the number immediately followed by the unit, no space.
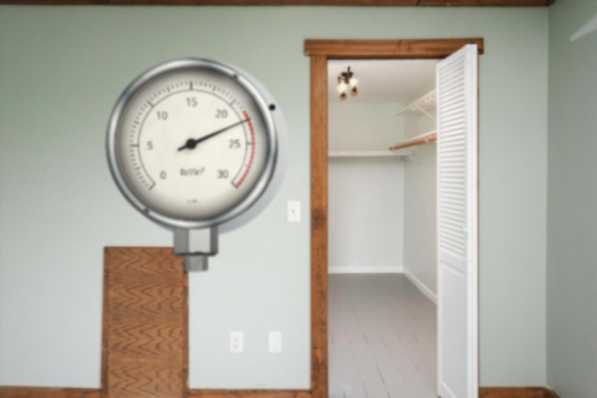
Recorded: 22.5psi
